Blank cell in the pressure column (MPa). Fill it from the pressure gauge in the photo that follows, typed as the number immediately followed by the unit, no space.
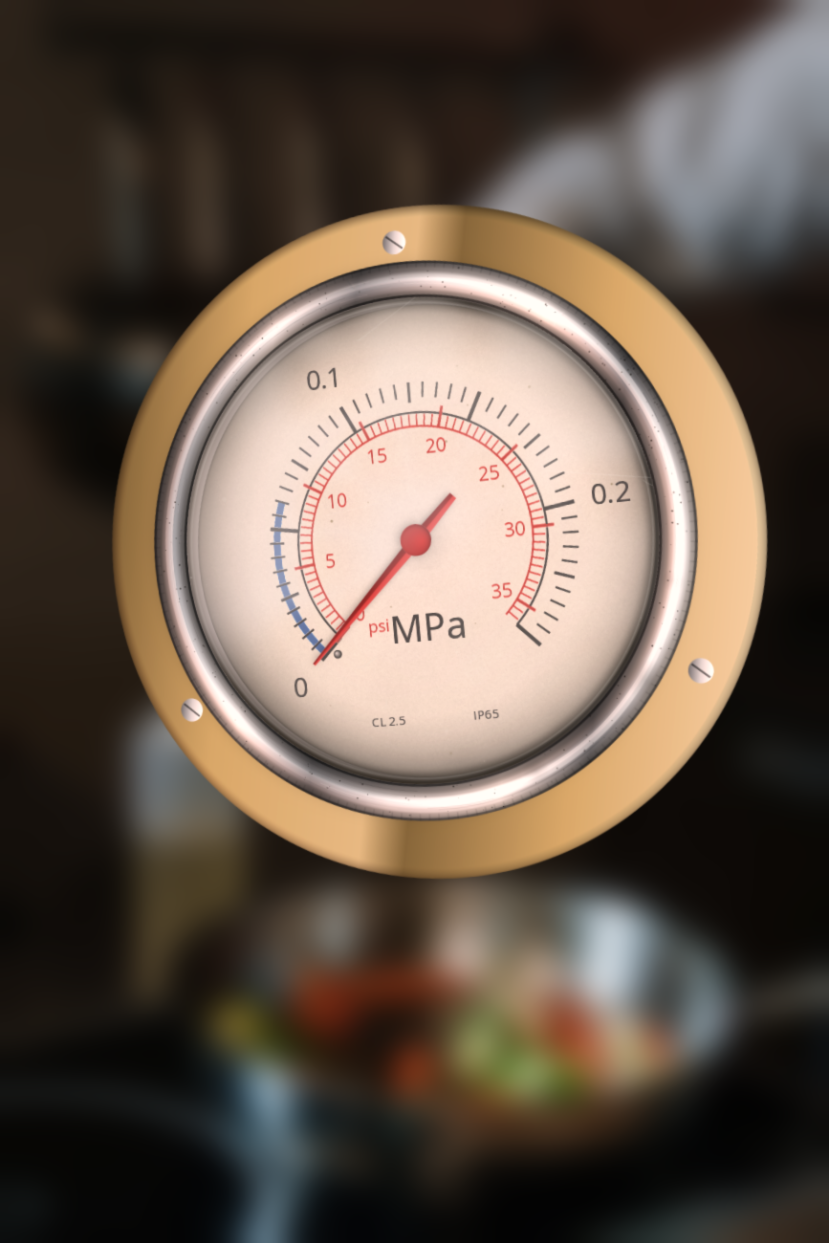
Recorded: 0MPa
